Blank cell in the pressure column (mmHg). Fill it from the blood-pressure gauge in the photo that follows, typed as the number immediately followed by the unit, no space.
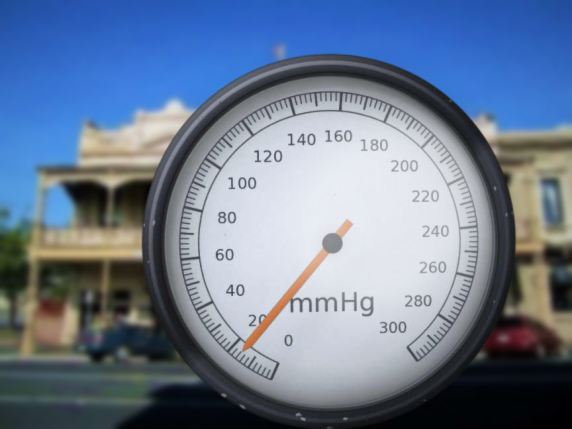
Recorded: 16mmHg
